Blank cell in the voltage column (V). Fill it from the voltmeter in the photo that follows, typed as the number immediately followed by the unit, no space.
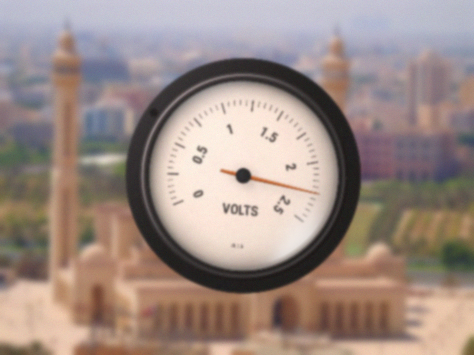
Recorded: 2.25V
